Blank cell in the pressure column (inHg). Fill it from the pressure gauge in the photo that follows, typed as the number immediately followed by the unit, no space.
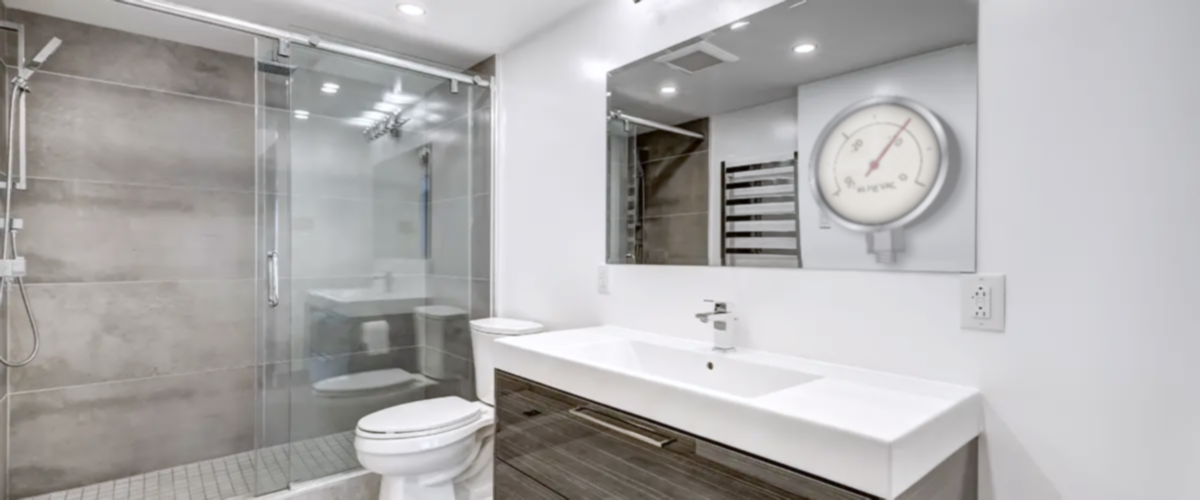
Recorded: -10inHg
